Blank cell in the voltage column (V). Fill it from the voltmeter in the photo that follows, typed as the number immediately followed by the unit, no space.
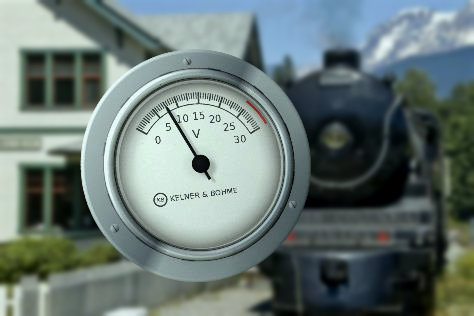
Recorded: 7.5V
